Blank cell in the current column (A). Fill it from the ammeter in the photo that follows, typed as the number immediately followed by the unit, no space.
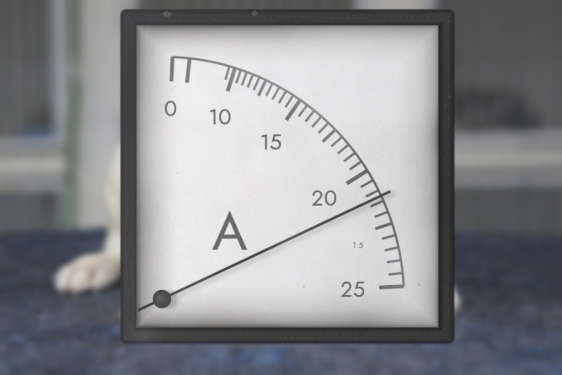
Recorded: 21.25A
